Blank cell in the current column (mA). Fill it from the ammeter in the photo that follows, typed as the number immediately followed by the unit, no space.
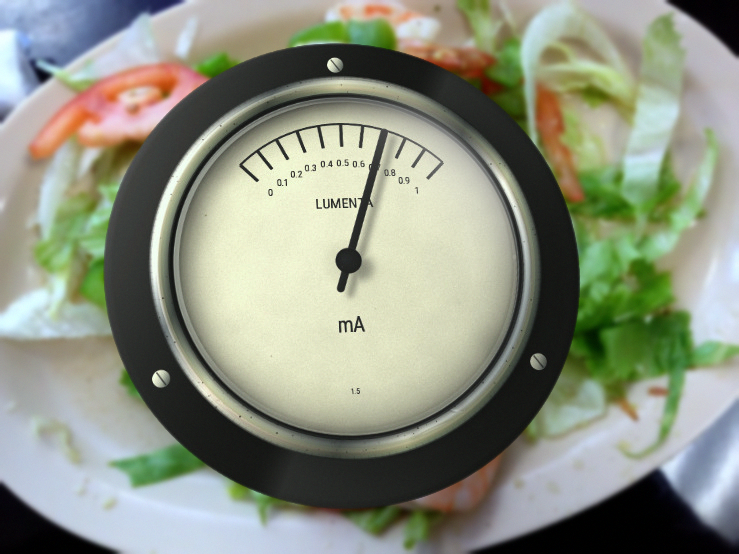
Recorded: 0.7mA
